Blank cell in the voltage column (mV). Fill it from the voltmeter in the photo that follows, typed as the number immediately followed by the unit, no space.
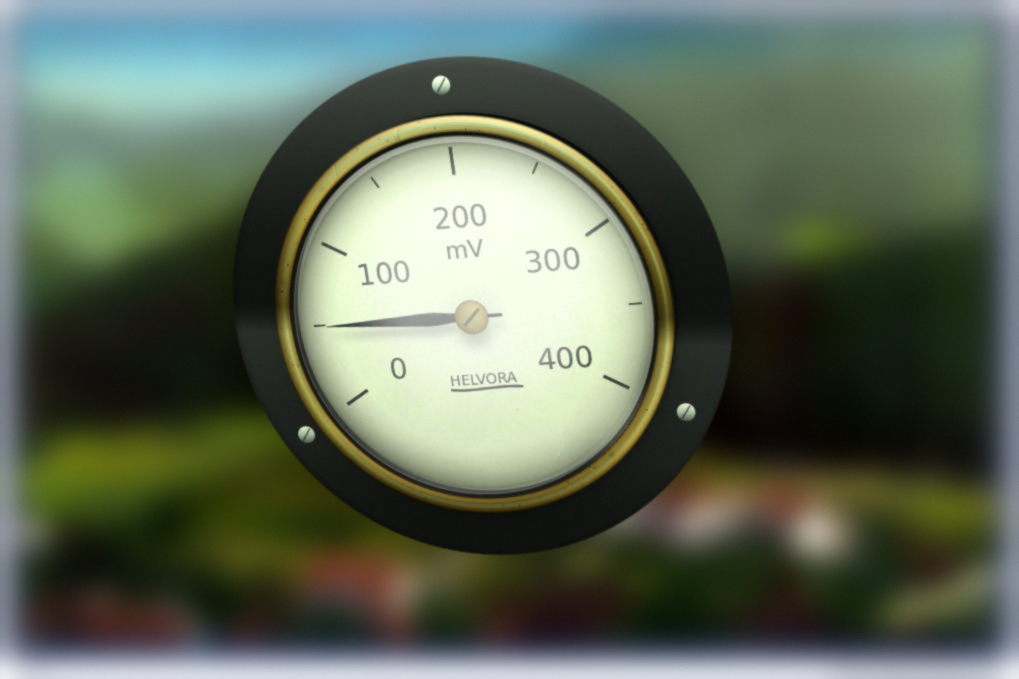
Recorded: 50mV
